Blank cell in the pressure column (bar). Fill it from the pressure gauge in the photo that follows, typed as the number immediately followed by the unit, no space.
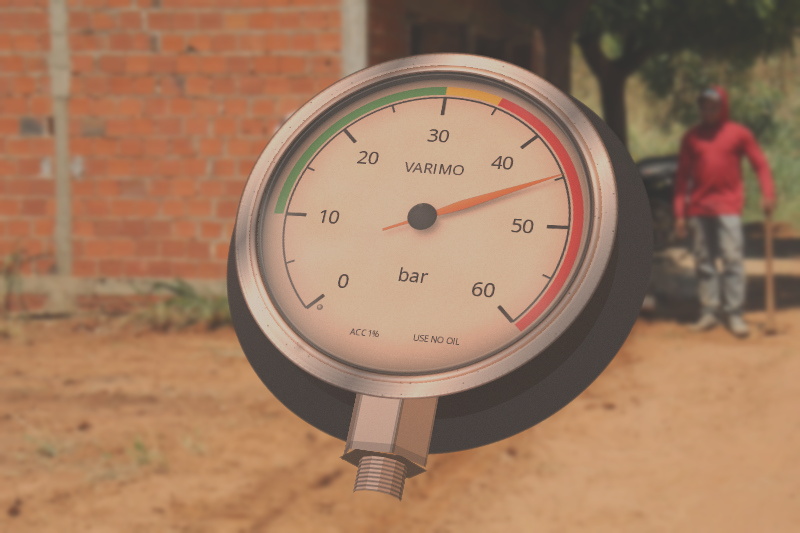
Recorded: 45bar
